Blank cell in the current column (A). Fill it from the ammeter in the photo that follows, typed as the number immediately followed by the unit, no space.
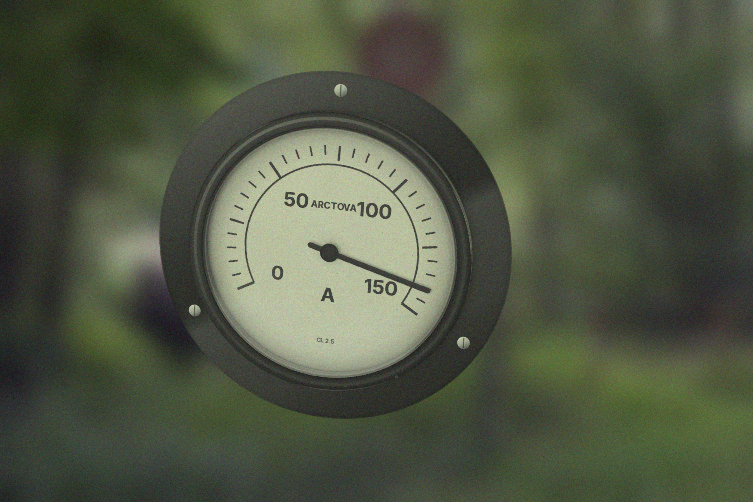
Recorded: 140A
